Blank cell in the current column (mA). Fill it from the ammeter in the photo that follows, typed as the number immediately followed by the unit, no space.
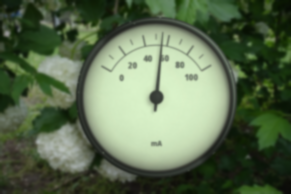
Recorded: 55mA
